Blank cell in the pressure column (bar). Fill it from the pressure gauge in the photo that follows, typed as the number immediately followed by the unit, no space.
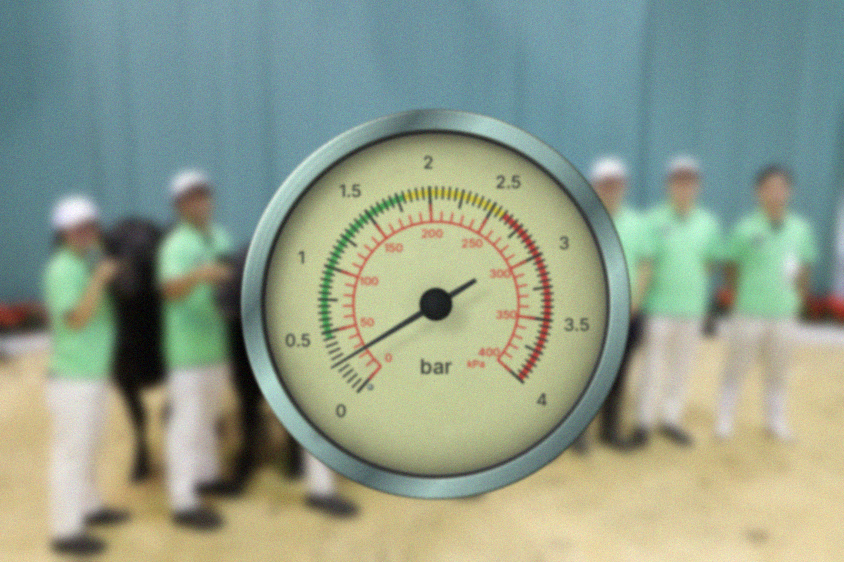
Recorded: 0.25bar
